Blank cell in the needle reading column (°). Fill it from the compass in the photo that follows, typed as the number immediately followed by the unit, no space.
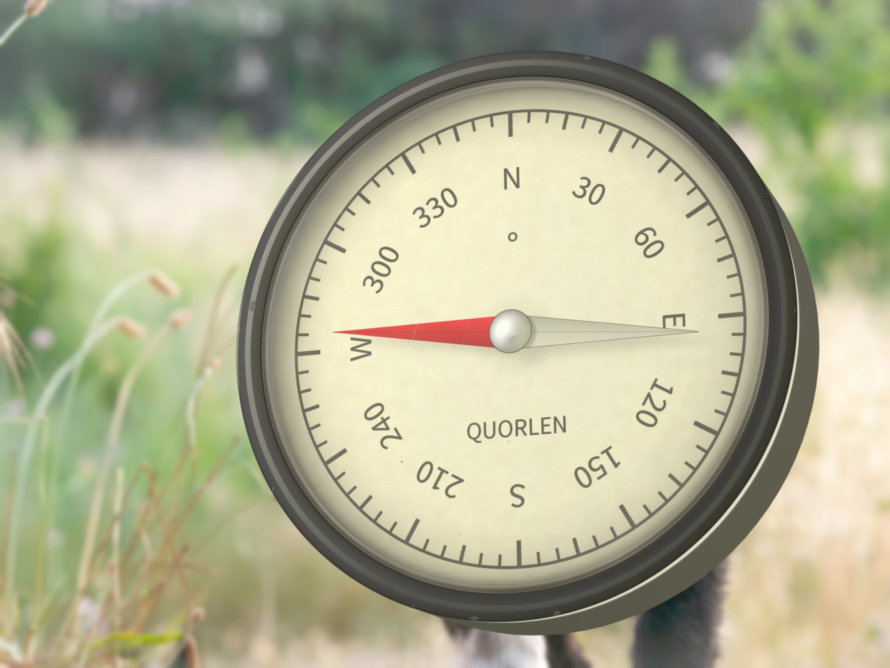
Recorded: 275°
